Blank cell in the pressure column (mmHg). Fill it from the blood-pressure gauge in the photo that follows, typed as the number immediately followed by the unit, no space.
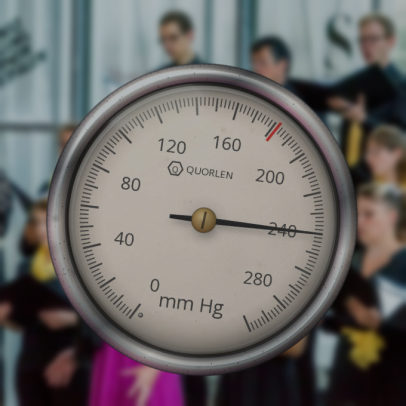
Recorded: 240mmHg
